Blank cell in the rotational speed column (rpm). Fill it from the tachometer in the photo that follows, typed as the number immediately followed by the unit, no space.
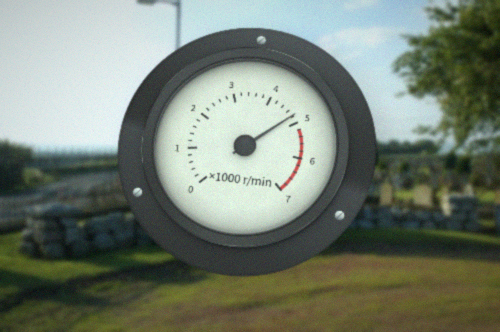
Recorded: 4800rpm
